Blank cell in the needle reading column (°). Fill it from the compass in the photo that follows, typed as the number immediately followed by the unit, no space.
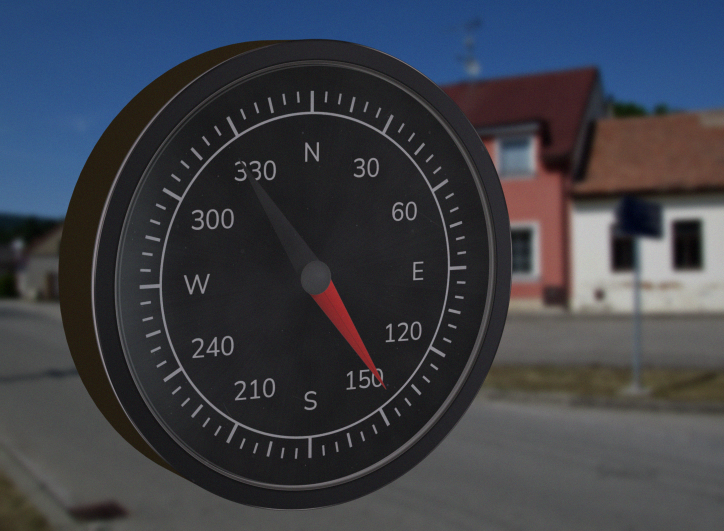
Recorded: 145°
